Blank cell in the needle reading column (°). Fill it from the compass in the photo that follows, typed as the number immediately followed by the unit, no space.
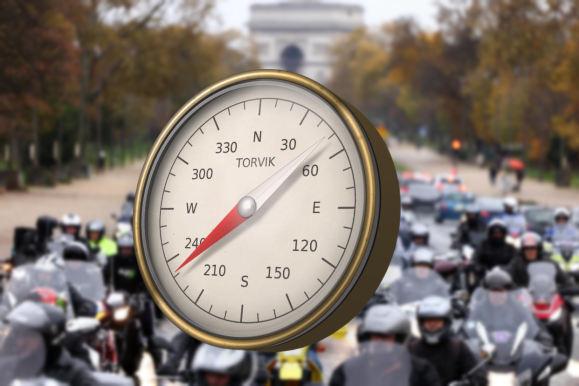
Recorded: 230°
